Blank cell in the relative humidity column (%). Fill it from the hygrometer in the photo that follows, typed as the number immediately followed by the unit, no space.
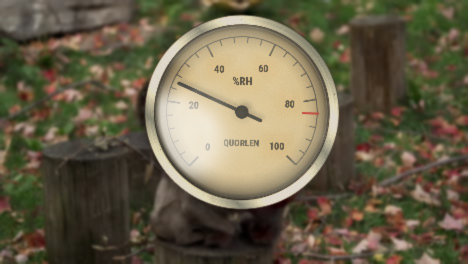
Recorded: 26%
